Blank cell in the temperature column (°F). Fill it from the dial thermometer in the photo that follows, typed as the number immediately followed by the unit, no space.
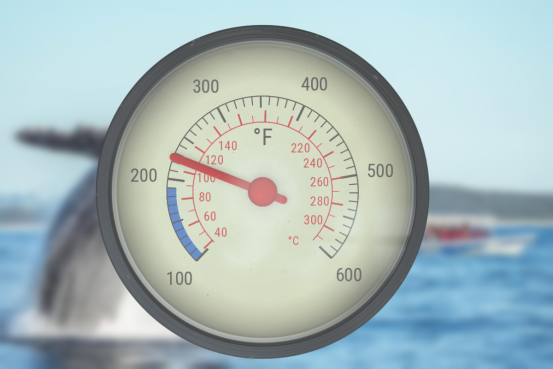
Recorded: 225°F
